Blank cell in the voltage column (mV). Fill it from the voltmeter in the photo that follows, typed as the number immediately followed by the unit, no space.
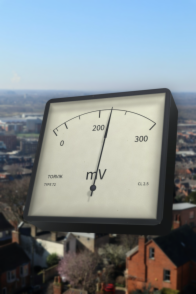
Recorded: 225mV
